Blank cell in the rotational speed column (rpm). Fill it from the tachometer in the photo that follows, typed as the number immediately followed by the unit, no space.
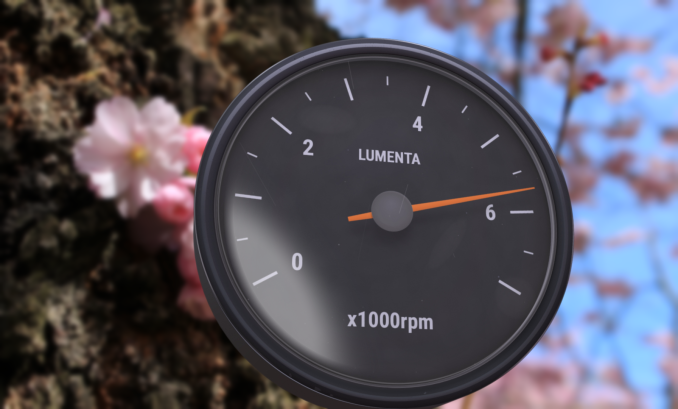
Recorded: 5750rpm
